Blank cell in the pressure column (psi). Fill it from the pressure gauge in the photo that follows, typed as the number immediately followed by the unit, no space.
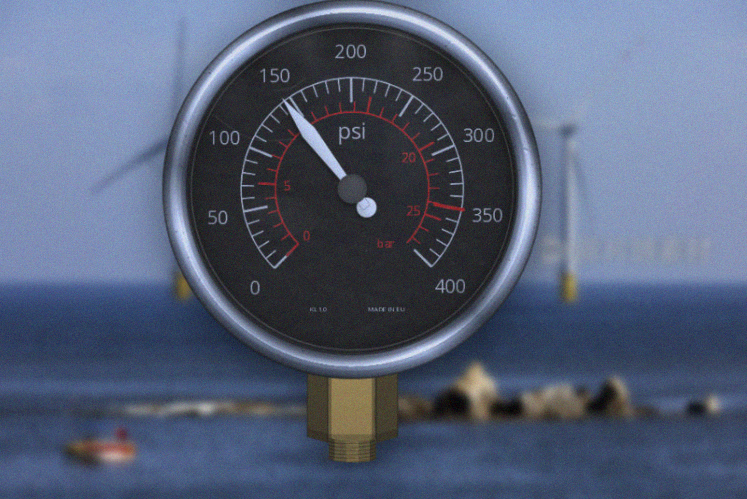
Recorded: 145psi
